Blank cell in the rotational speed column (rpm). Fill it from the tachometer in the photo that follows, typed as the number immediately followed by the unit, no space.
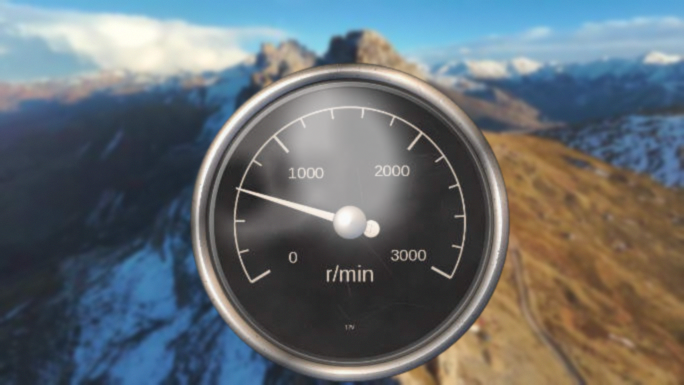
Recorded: 600rpm
